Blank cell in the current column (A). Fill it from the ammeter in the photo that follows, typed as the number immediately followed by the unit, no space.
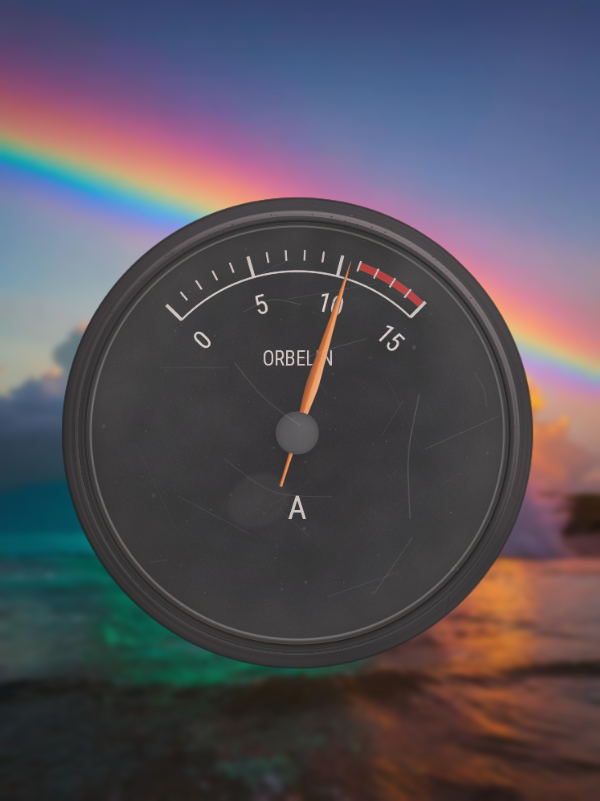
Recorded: 10.5A
